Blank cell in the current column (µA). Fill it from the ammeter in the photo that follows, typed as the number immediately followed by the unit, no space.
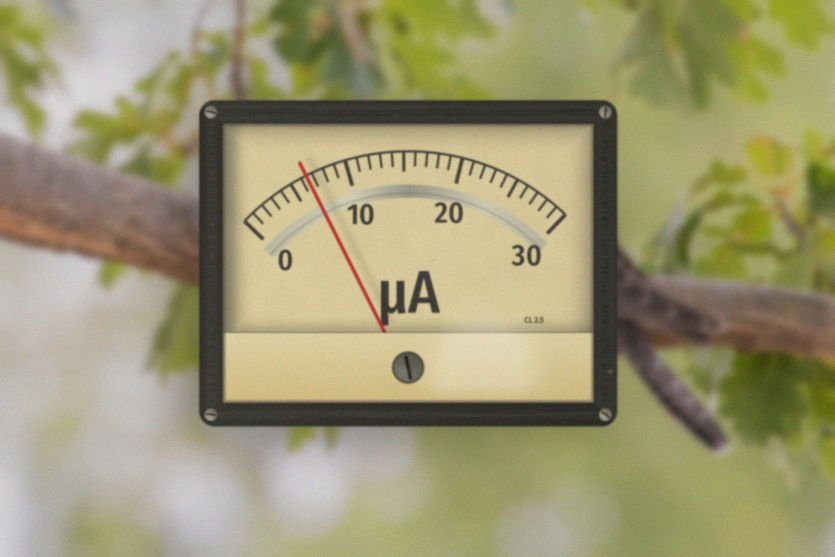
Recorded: 6.5µA
